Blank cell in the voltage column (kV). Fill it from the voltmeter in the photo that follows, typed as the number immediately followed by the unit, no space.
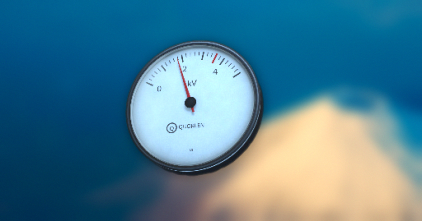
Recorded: 1.8kV
